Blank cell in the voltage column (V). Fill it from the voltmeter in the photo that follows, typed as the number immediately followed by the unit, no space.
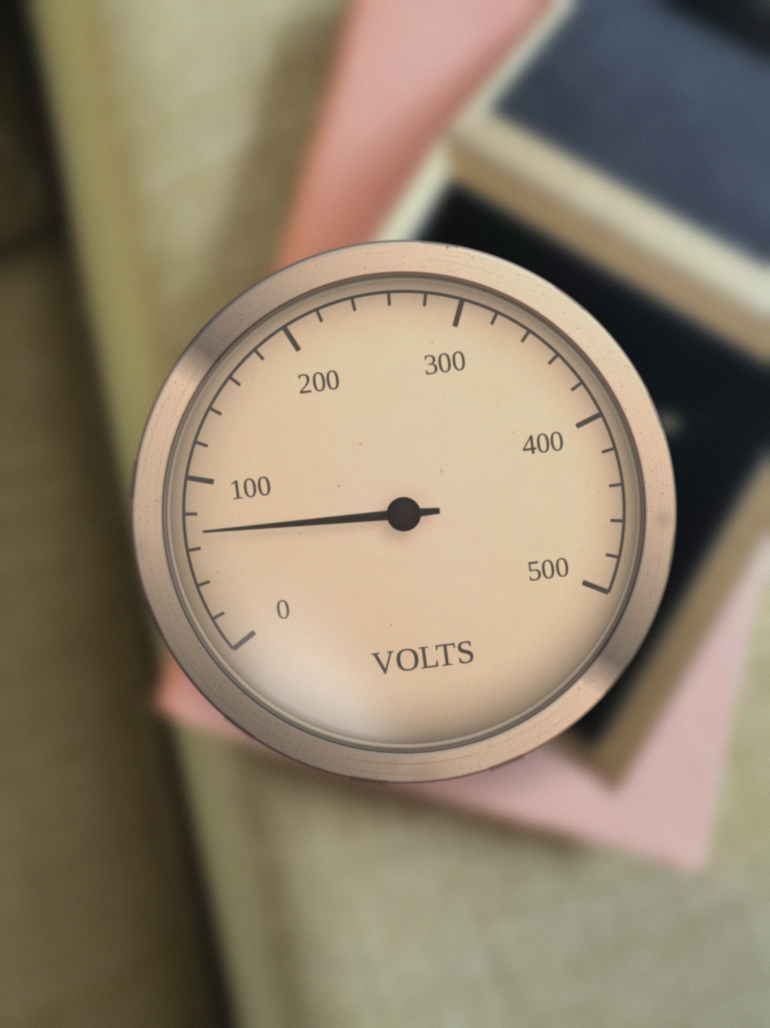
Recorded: 70V
